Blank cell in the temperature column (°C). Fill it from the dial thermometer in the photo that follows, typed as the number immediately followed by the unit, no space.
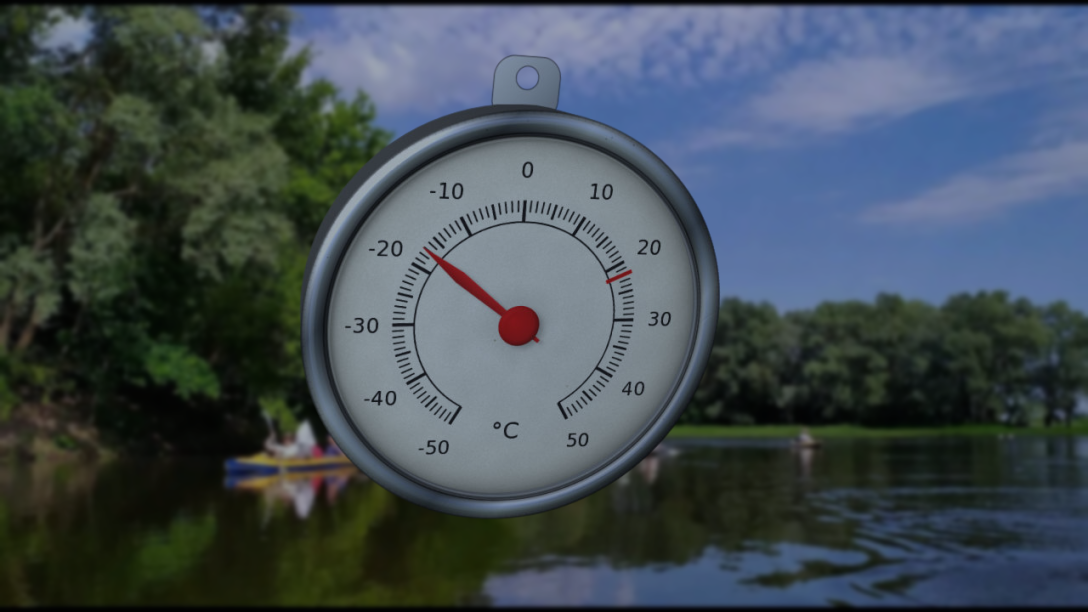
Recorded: -17°C
